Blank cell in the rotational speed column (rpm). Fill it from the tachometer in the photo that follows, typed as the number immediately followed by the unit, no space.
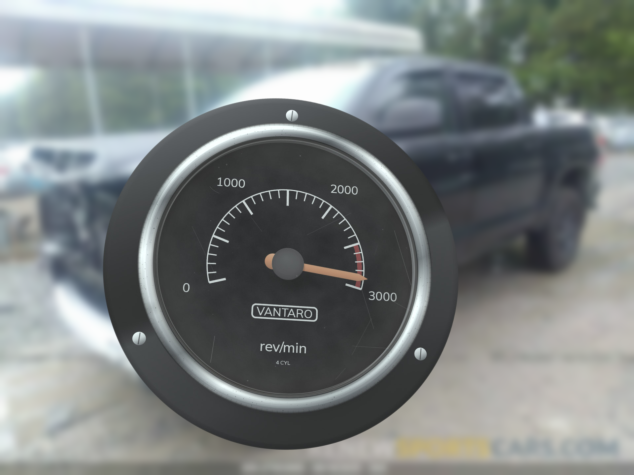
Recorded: 2900rpm
